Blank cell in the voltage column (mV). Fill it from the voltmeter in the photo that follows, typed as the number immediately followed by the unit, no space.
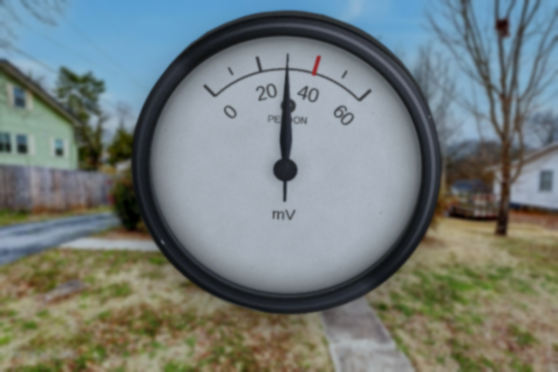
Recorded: 30mV
